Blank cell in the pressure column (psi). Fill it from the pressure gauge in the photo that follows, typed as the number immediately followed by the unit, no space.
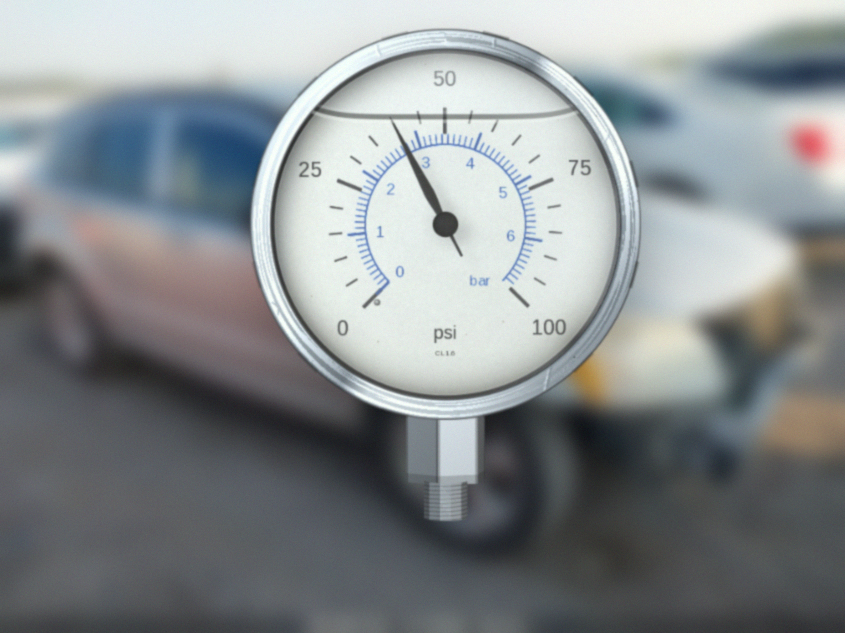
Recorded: 40psi
